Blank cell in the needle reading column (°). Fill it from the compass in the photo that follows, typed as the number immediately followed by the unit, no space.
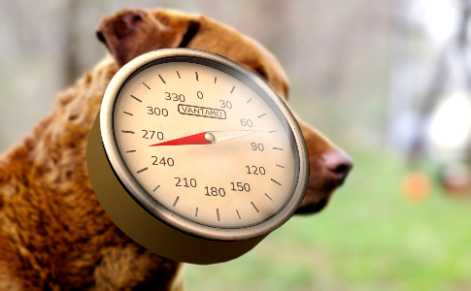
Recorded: 255°
